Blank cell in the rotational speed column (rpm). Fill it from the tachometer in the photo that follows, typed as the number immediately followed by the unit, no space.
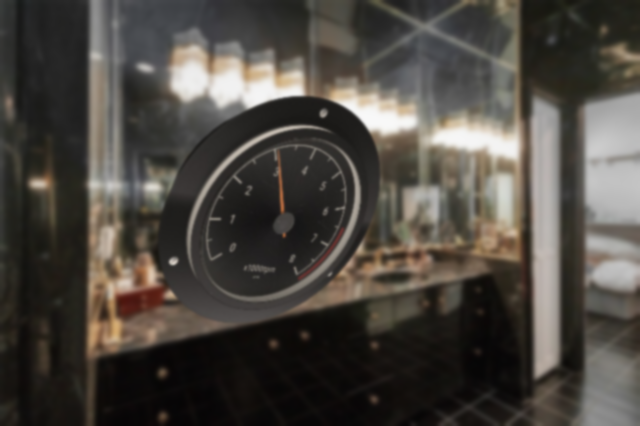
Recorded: 3000rpm
